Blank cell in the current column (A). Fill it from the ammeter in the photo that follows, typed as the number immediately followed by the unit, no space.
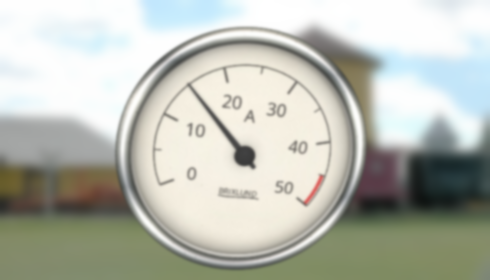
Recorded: 15A
